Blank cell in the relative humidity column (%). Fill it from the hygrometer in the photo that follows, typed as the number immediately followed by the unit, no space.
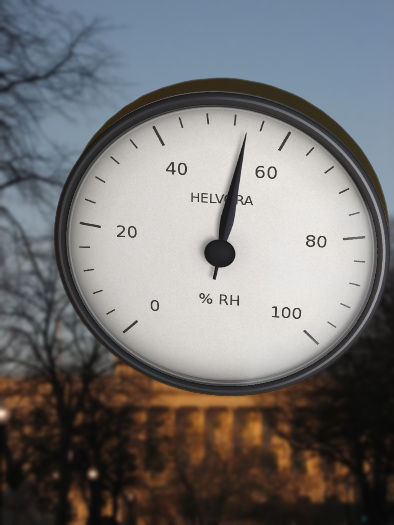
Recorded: 54%
